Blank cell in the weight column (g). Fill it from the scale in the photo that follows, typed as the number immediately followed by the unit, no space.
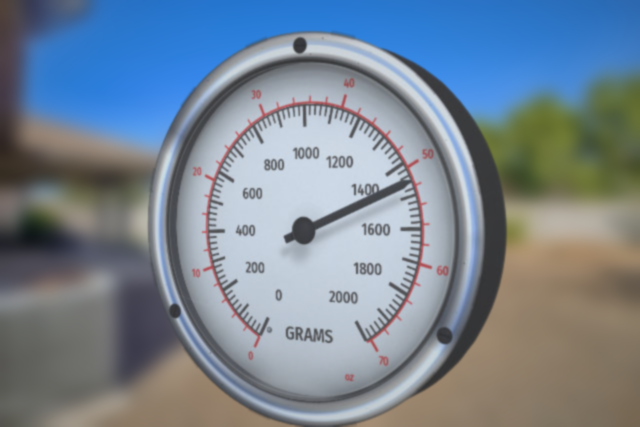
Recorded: 1460g
